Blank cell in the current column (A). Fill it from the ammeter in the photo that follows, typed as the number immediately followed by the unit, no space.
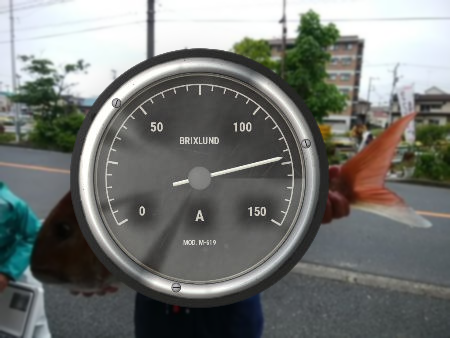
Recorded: 122.5A
